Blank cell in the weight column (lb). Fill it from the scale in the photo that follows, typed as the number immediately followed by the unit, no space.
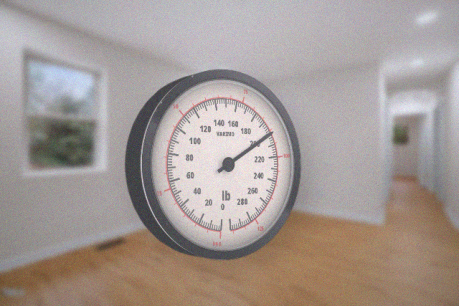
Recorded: 200lb
